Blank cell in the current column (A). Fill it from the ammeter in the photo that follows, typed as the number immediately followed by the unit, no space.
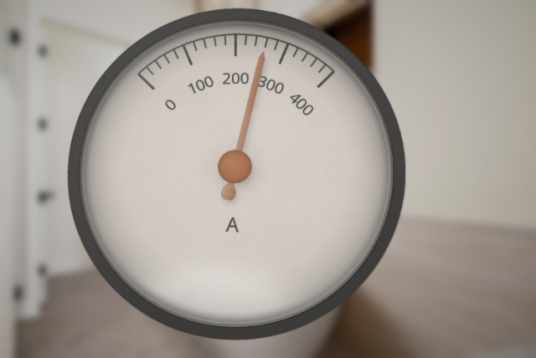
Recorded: 260A
